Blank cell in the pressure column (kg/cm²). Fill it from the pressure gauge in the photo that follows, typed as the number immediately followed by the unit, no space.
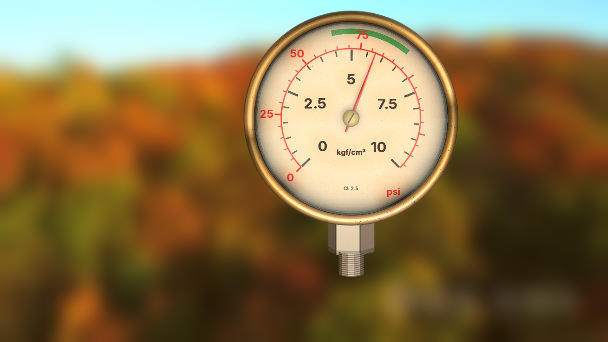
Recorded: 5.75kg/cm²
